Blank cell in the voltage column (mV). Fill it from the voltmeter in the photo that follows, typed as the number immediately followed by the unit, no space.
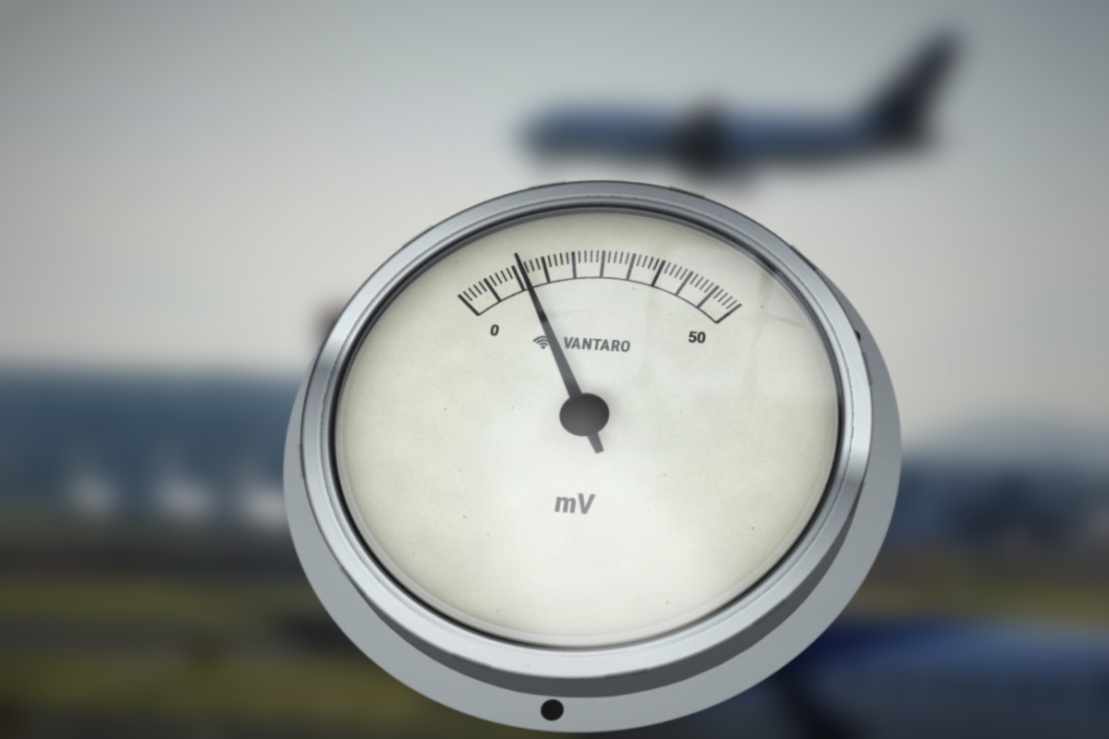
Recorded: 11mV
